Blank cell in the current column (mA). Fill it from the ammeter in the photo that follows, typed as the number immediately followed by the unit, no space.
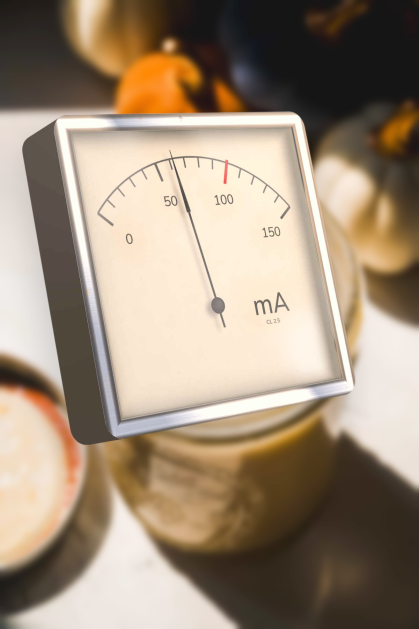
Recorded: 60mA
